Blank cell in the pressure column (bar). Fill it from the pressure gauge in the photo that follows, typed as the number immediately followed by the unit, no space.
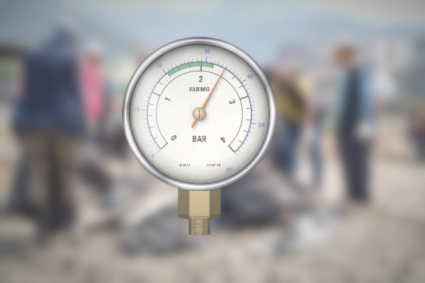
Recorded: 2.4bar
